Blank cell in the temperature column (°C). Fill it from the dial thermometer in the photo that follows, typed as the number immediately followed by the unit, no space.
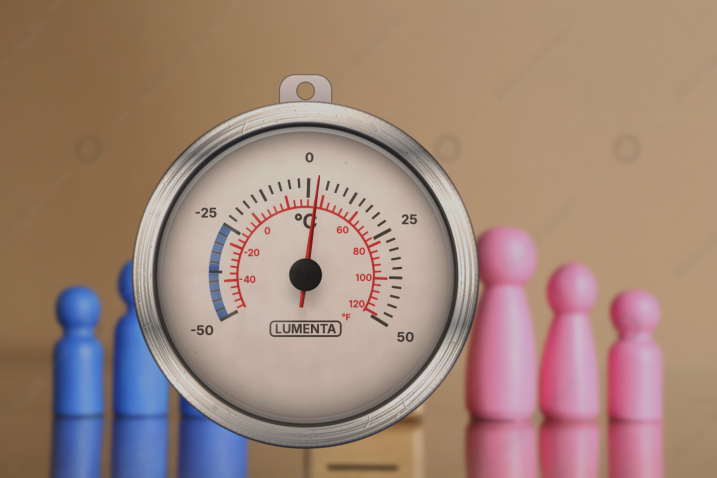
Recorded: 2.5°C
